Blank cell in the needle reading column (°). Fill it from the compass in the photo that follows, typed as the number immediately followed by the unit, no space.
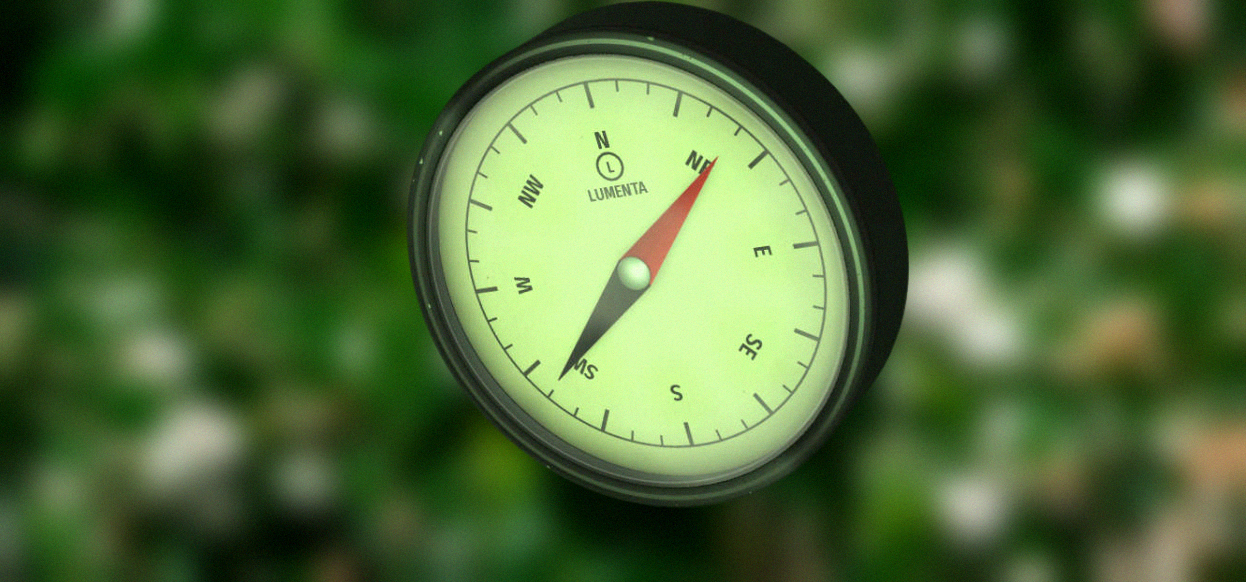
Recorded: 50°
